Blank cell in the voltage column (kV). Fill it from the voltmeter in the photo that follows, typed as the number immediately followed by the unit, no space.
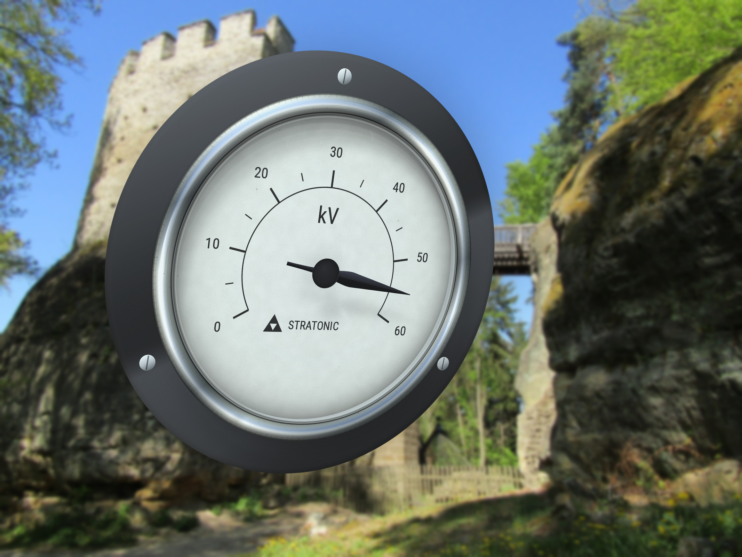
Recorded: 55kV
